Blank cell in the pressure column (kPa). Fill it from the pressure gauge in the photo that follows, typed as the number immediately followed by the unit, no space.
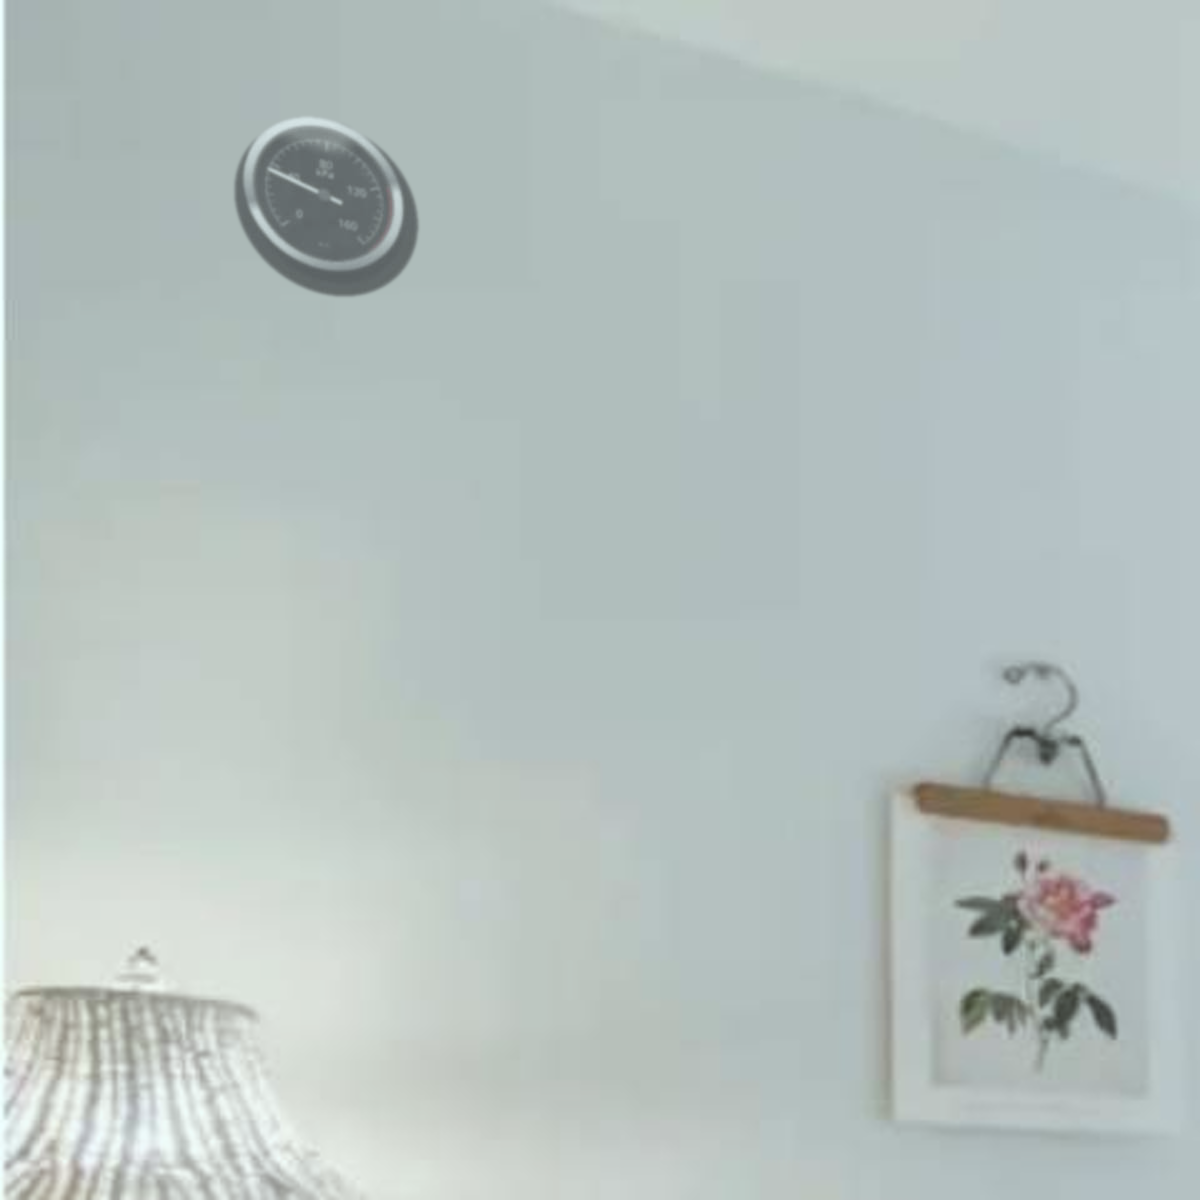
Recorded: 35kPa
